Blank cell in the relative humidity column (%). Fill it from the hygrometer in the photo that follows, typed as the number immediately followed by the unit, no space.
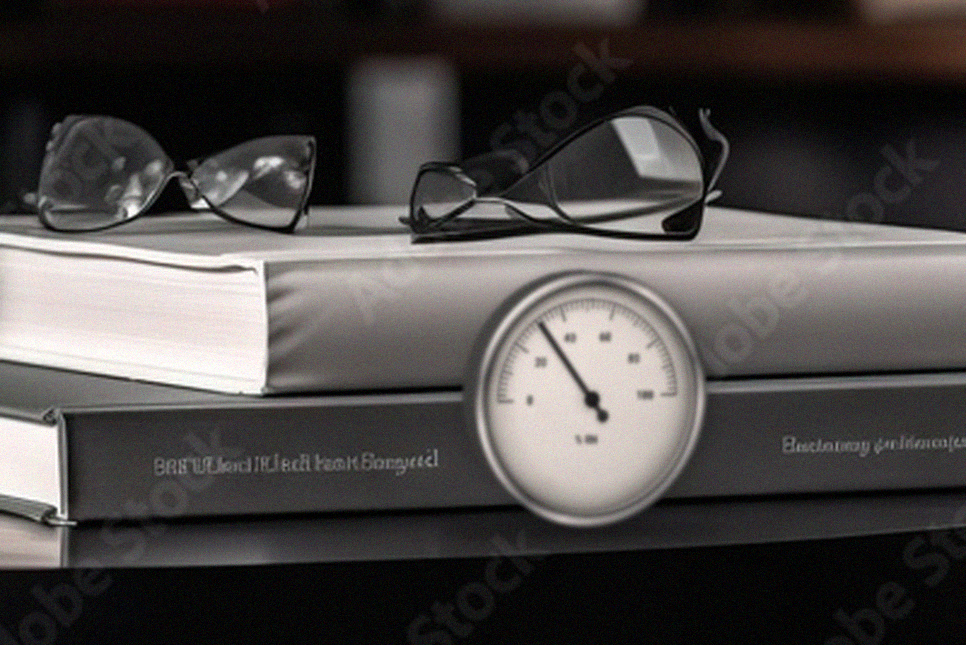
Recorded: 30%
